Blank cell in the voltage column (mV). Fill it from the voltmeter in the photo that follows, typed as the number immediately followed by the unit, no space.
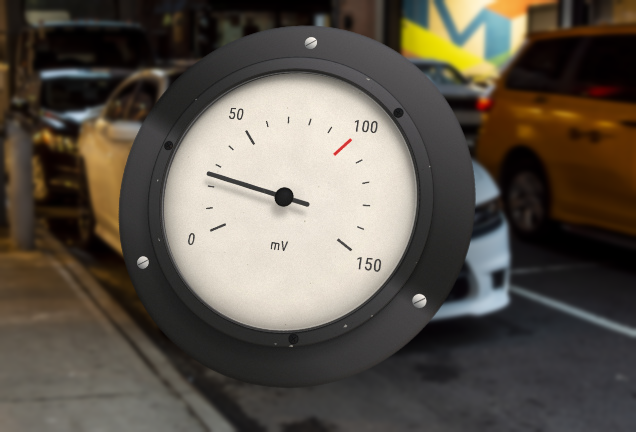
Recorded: 25mV
